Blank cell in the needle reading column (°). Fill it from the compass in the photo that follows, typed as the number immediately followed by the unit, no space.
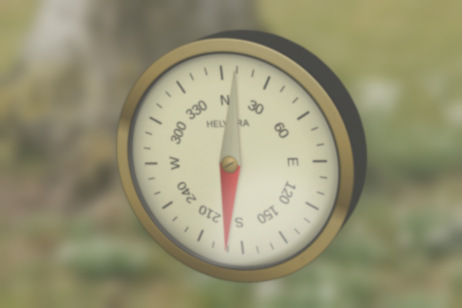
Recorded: 190°
